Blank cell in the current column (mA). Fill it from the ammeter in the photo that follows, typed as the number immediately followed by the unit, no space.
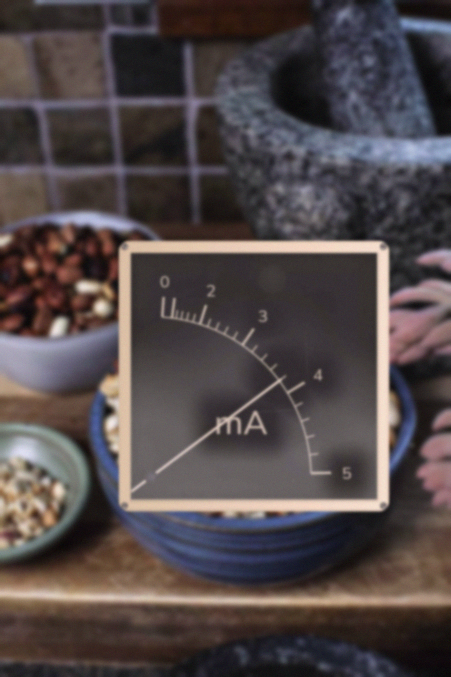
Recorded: 3.8mA
